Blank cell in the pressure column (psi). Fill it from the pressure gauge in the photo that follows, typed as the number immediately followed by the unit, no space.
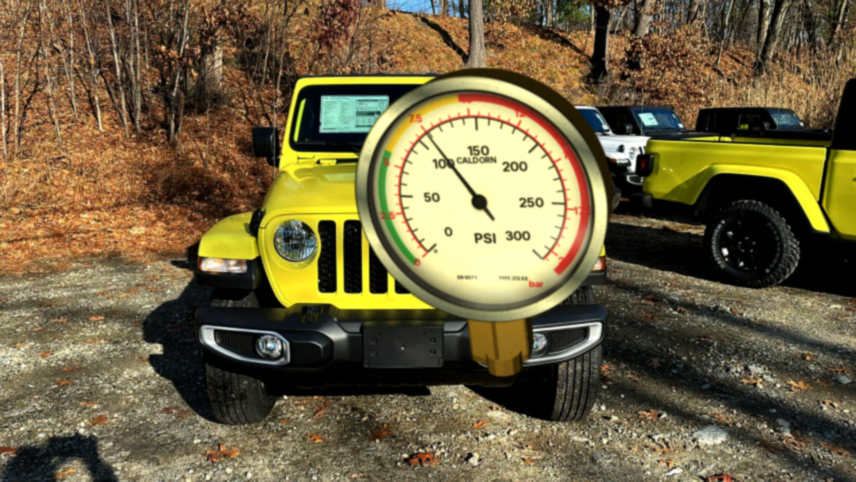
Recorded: 110psi
